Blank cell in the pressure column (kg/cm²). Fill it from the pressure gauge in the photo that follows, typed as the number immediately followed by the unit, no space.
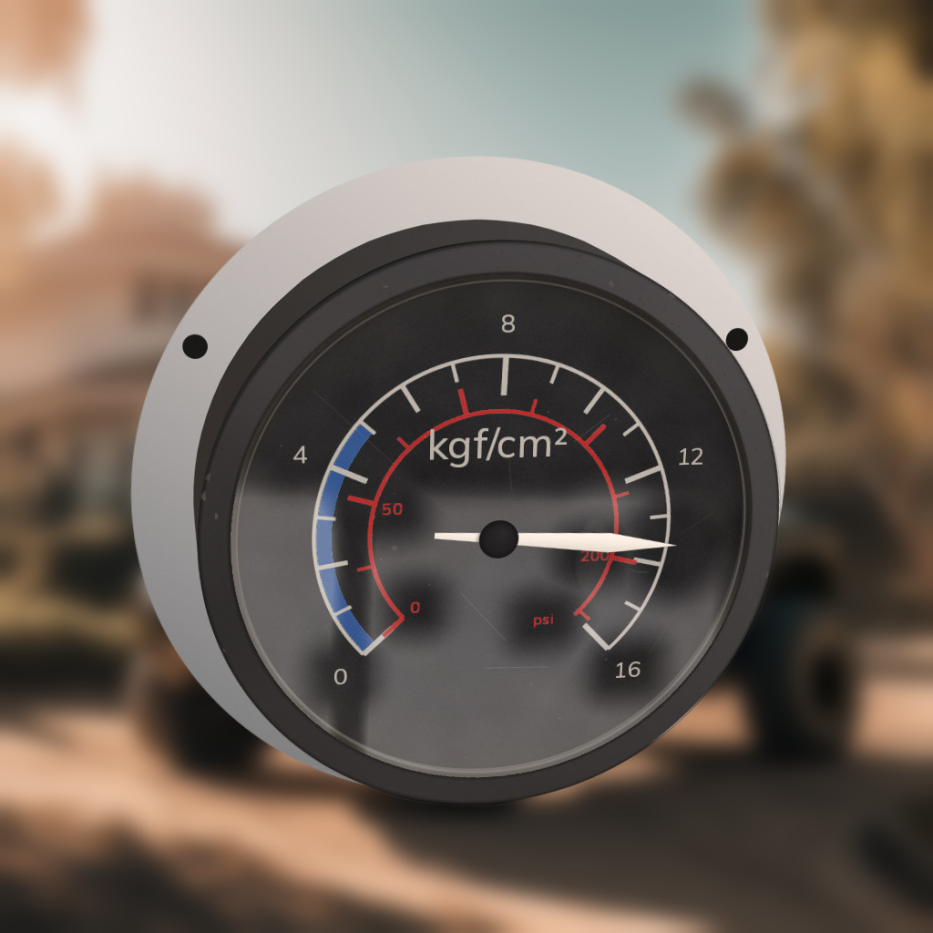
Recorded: 13.5kg/cm²
